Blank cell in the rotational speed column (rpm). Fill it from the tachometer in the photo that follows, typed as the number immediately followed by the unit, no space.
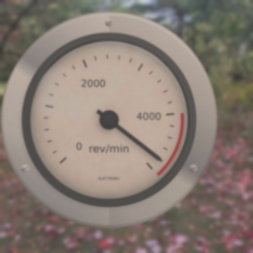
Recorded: 4800rpm
